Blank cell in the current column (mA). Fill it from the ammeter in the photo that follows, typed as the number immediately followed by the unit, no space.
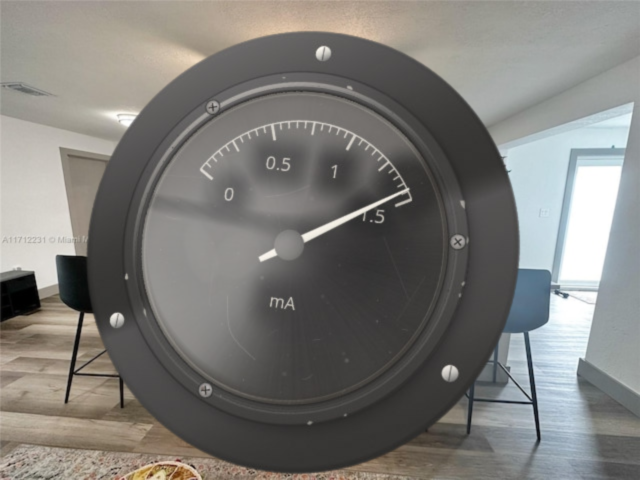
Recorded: 1.45mA
